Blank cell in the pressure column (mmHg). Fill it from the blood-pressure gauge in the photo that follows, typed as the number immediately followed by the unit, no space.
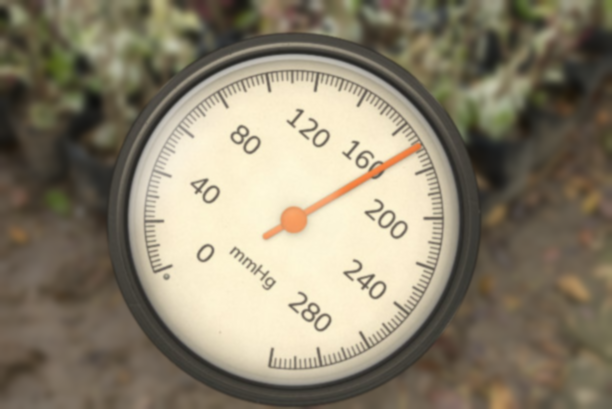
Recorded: 170mmHg
